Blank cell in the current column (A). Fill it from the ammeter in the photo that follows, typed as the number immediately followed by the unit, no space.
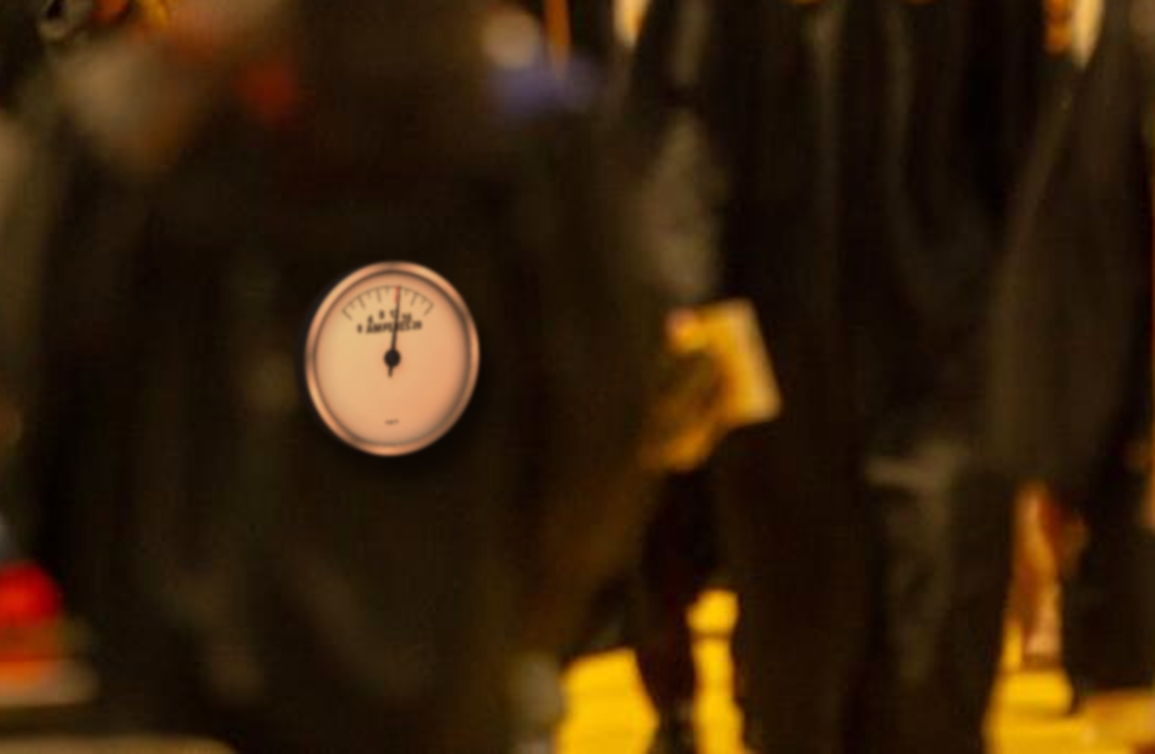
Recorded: 12A
